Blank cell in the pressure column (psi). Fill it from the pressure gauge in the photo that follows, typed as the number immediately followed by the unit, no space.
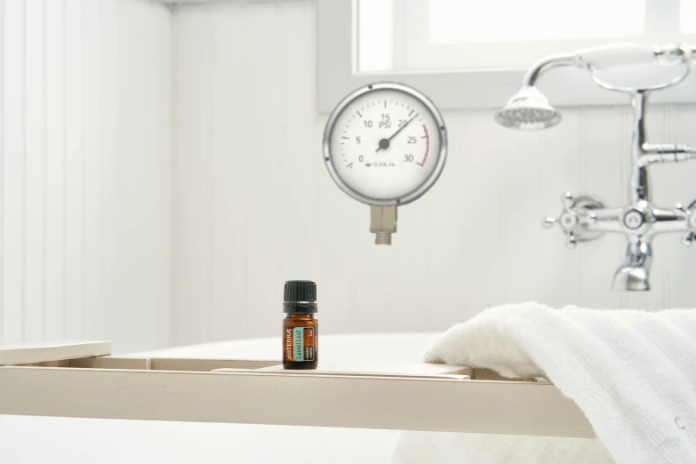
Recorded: 21psi
